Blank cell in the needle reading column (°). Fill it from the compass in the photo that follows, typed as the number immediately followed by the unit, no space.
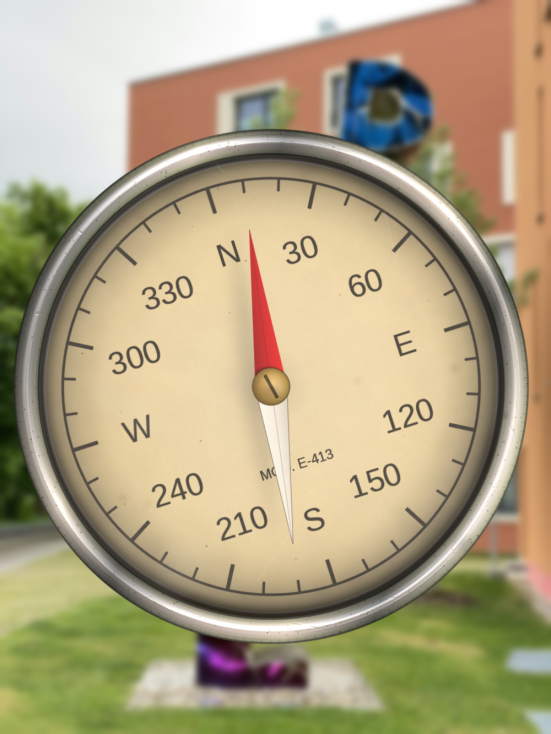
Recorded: 10°
